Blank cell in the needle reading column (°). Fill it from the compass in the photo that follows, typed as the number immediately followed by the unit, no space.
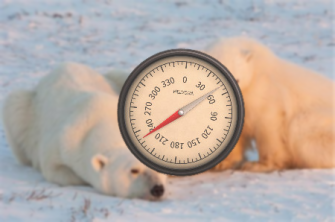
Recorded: 230°
